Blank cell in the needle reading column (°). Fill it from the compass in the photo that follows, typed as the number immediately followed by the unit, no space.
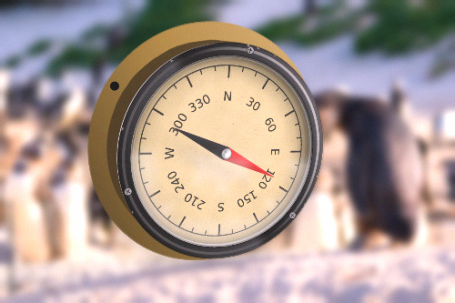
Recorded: 115°
